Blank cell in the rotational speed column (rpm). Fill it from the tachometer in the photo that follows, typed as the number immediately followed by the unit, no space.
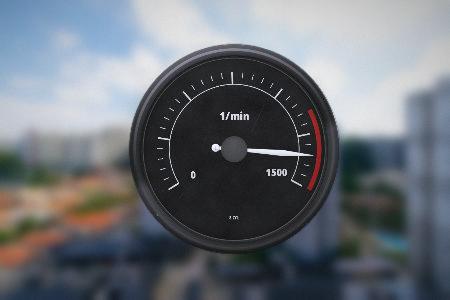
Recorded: 1350rpm
